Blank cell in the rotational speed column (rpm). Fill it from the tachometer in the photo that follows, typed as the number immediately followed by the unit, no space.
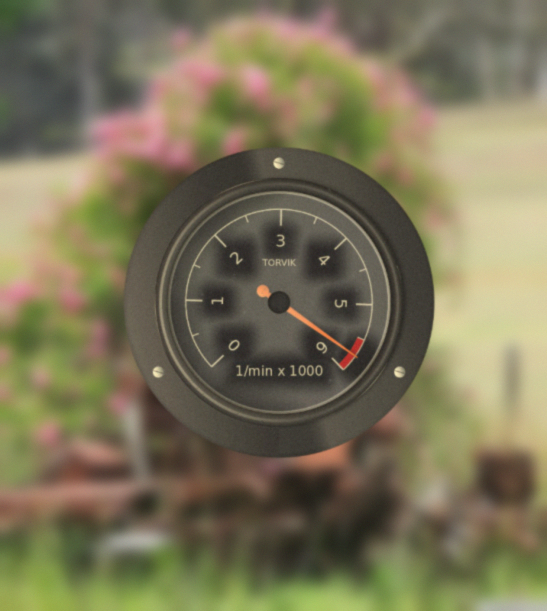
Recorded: 5750rpm
